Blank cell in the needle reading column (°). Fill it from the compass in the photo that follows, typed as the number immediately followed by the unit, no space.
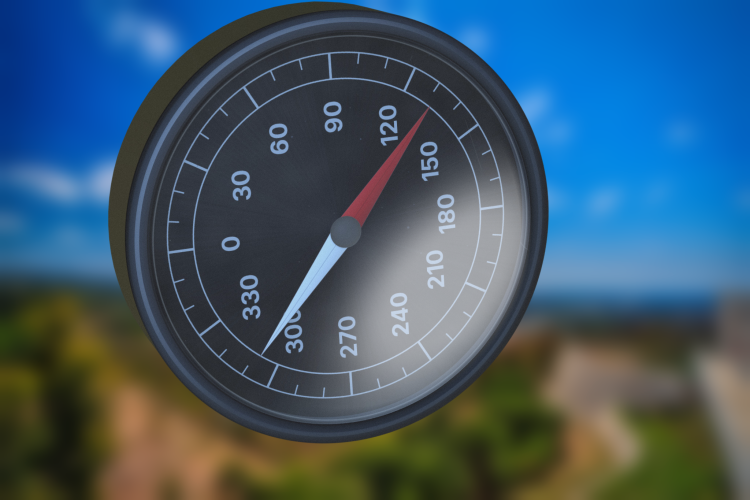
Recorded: 130°
